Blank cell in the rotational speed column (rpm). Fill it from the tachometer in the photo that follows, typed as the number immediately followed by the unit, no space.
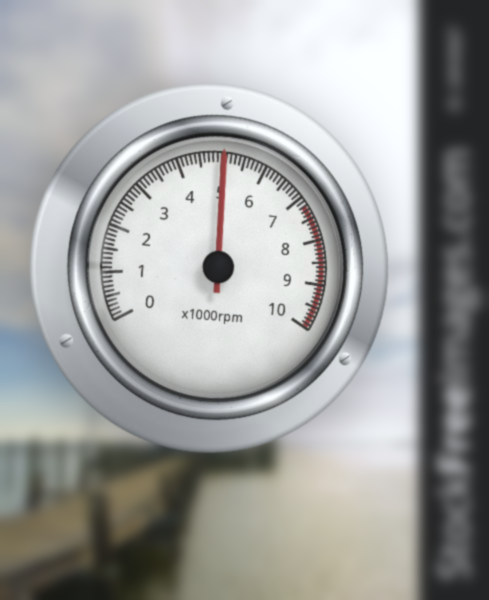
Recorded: 5000rpm
